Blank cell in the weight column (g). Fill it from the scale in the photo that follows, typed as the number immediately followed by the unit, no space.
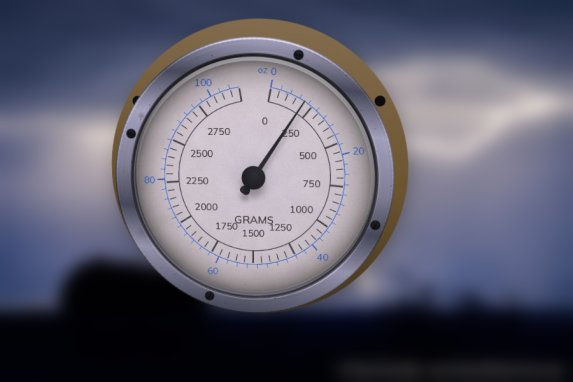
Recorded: 200g
